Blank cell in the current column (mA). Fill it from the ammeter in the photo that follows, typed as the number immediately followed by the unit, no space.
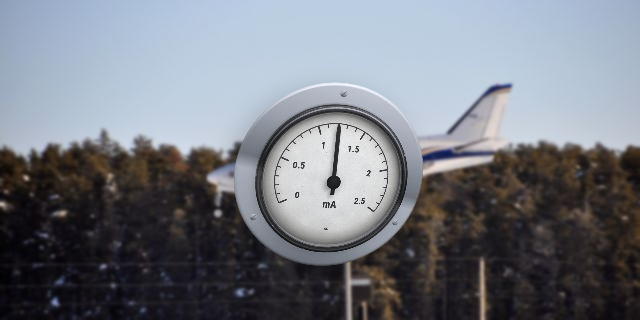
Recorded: 1.2mA
